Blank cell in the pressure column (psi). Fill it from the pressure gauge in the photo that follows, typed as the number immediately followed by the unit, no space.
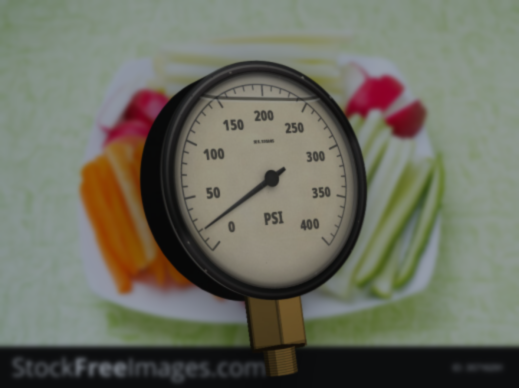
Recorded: 20psi
